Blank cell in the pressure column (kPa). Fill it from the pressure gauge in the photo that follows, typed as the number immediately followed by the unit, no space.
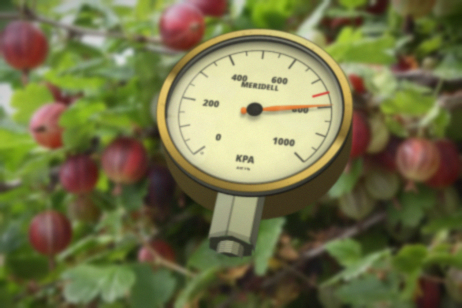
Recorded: 800kPa
